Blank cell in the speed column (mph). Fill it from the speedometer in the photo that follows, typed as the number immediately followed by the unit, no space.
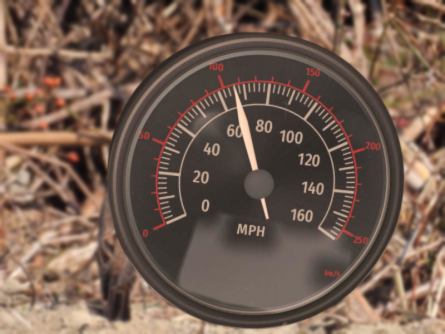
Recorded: 66mph
